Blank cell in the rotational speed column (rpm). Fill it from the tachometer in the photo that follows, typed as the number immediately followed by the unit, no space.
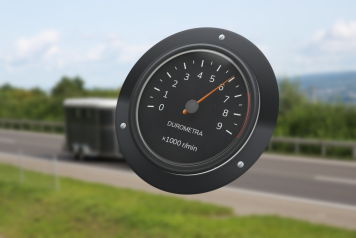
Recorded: 6000rpm
